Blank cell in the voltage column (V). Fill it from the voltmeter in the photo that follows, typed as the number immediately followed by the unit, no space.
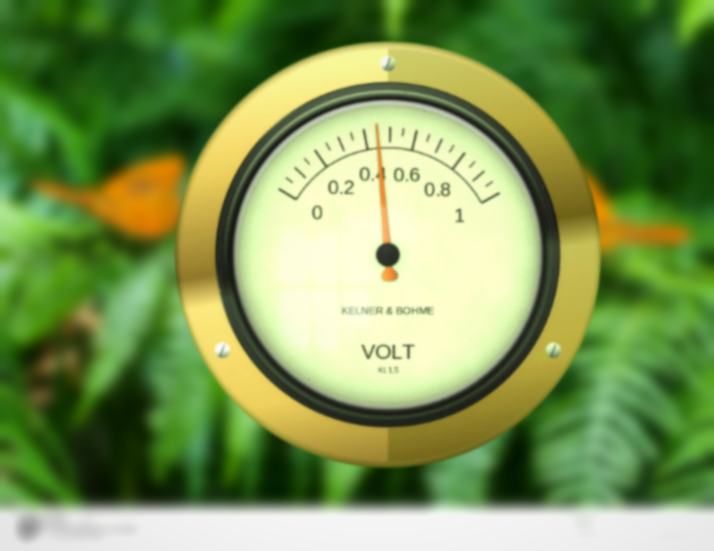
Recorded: 0.45V
